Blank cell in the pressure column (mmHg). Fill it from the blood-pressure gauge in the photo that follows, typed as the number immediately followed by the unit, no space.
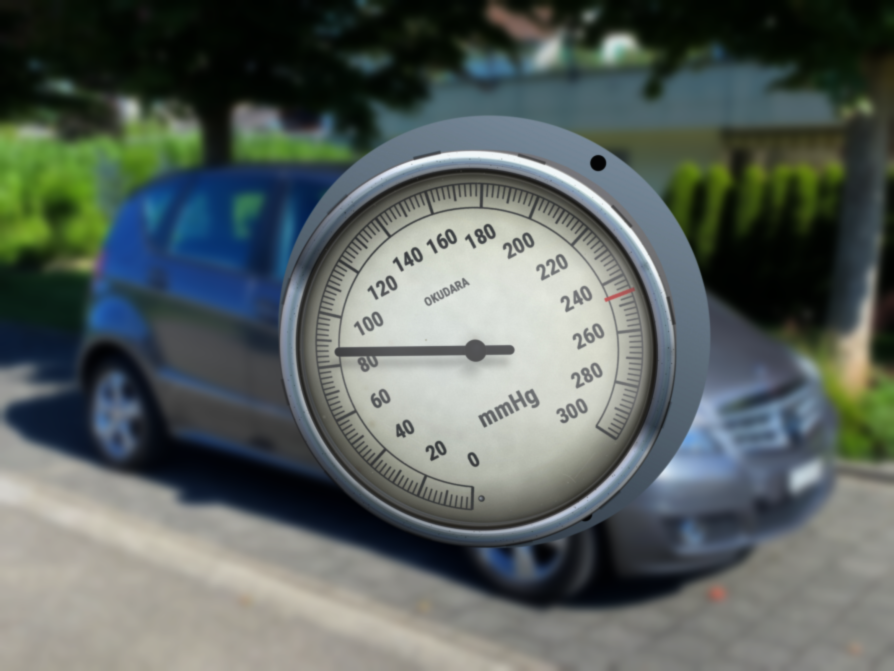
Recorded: 86mmHg
